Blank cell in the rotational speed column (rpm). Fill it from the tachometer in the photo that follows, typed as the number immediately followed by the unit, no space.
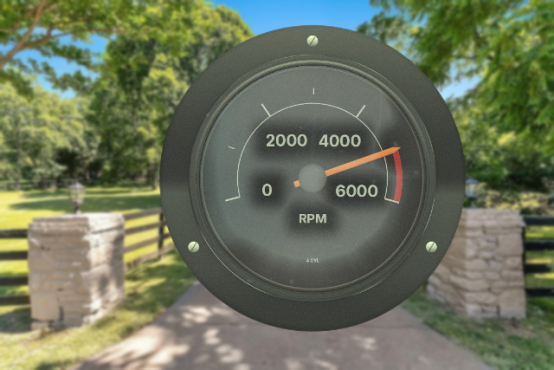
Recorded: 5000rpm
